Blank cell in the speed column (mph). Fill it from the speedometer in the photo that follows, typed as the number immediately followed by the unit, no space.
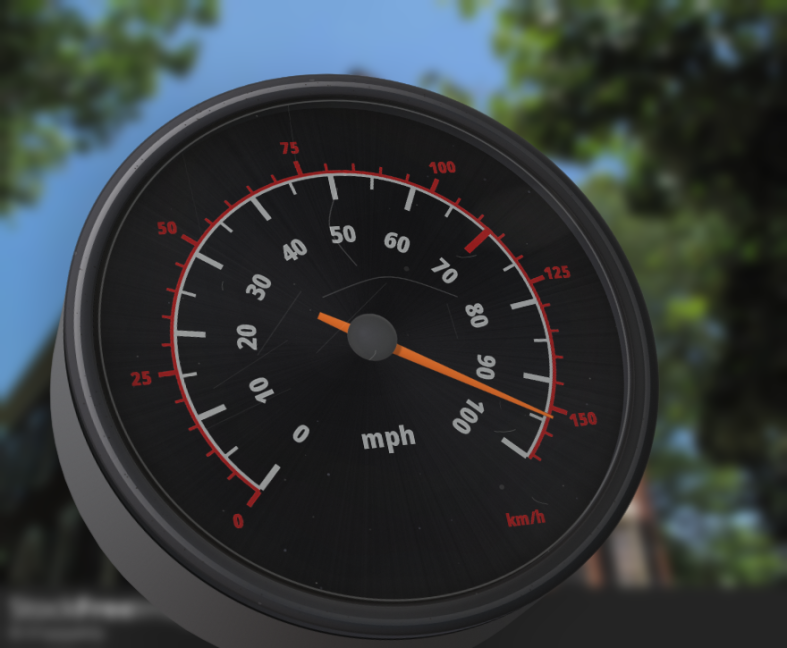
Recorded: 95mph
